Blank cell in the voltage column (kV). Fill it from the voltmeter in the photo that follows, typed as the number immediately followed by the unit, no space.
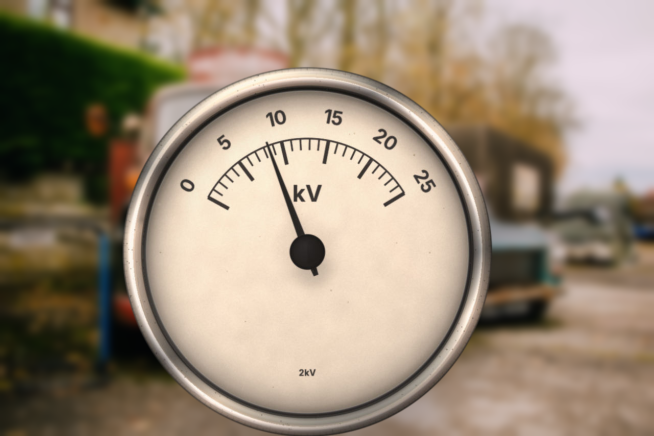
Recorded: 8.5kV
